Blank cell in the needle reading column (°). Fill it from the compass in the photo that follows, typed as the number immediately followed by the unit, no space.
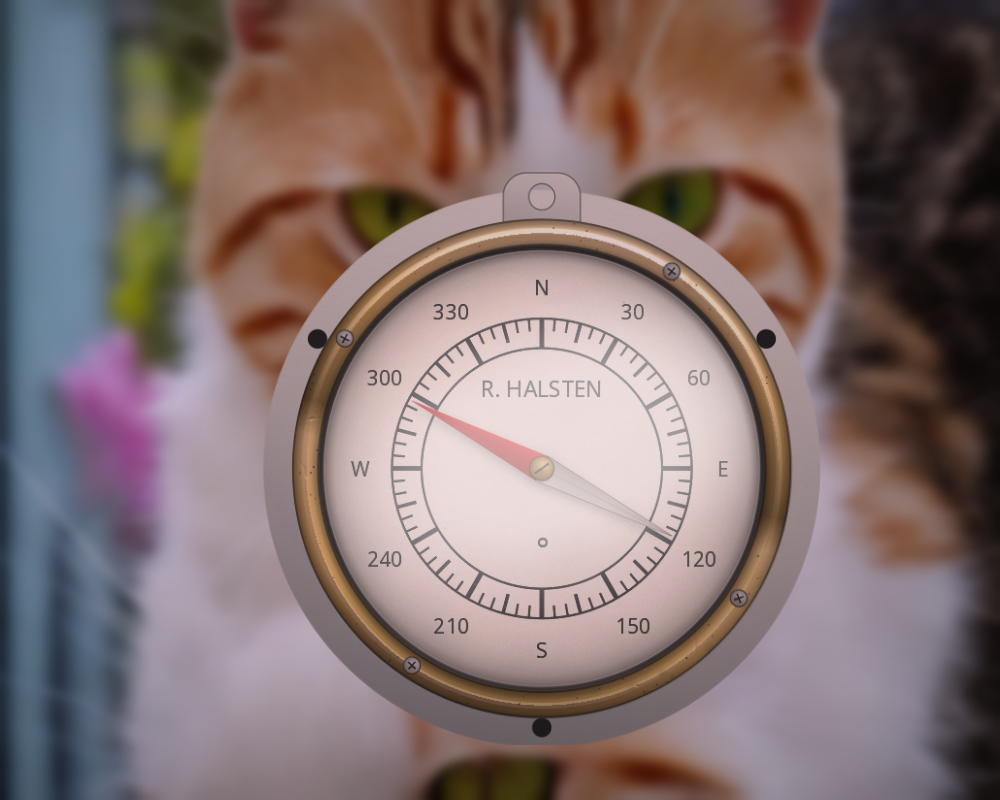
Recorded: 297.5°
